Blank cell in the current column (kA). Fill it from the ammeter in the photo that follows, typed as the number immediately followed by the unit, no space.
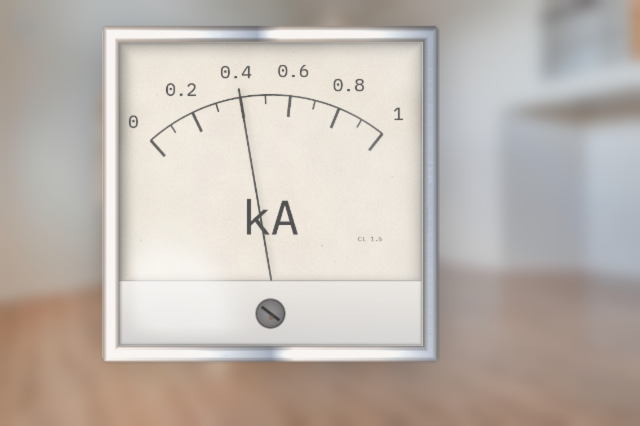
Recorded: 0.4kA
